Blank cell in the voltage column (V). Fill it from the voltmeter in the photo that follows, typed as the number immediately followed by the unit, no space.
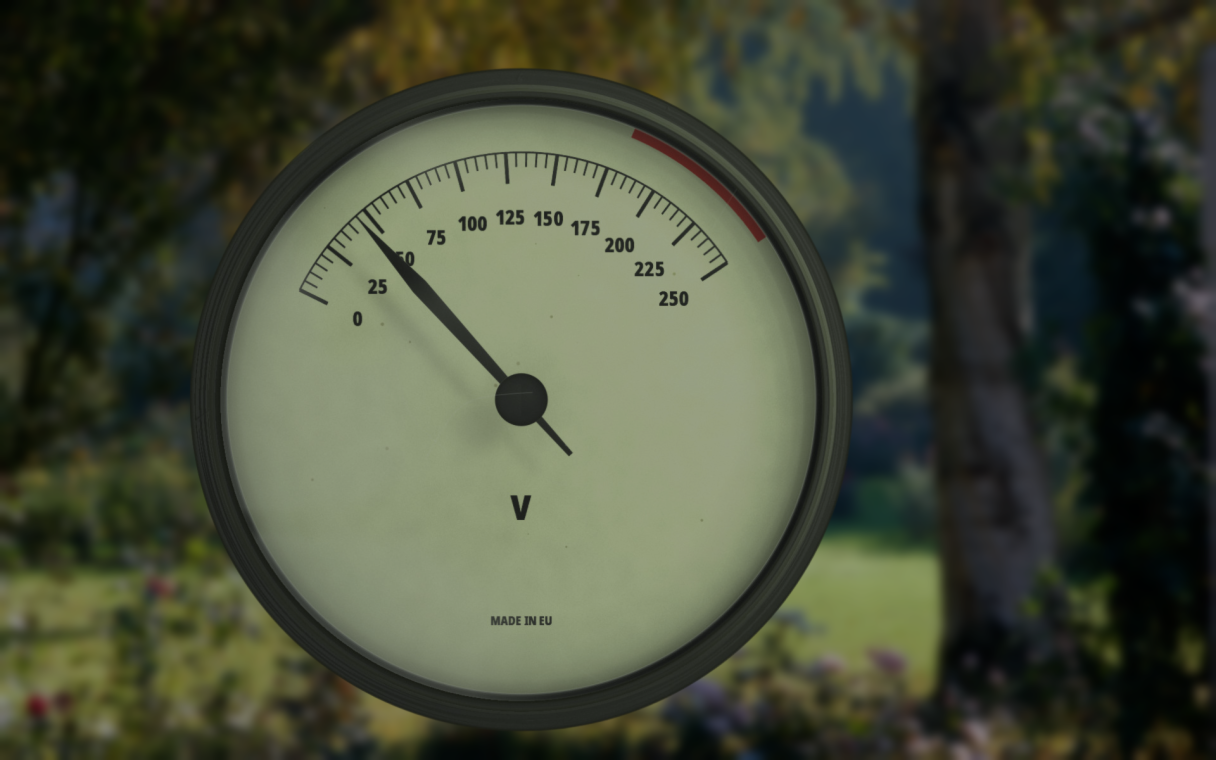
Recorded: 45V
